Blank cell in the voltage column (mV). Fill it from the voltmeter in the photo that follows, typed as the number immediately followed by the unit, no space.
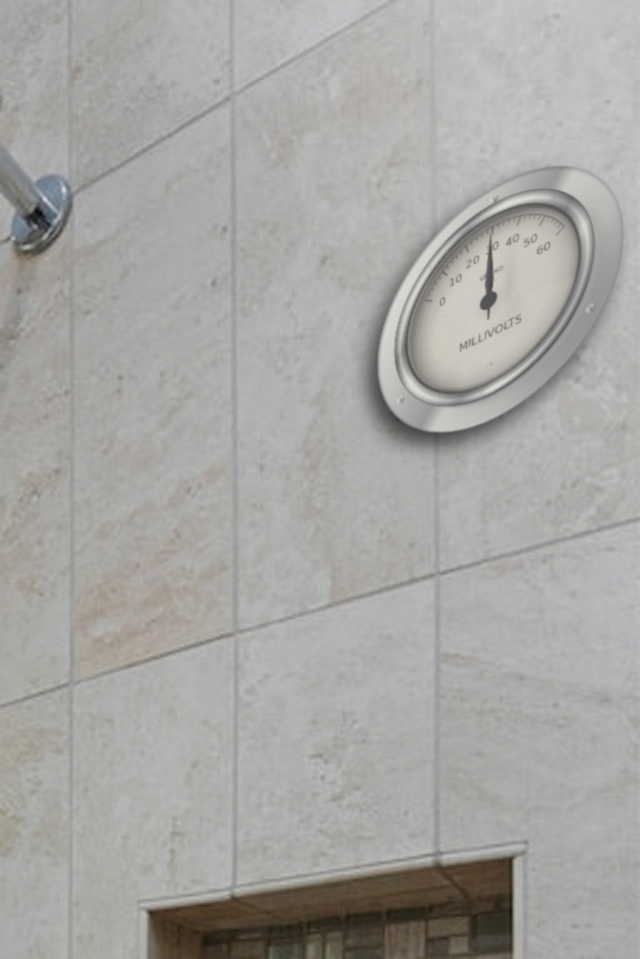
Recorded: 30mV
